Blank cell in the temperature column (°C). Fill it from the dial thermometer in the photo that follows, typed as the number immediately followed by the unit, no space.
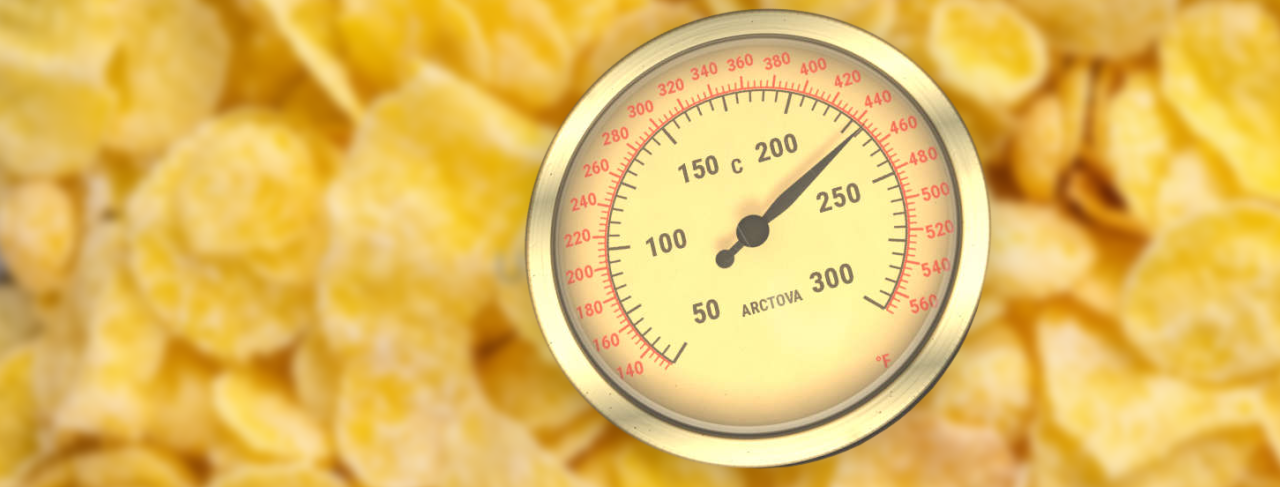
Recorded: 230°C
